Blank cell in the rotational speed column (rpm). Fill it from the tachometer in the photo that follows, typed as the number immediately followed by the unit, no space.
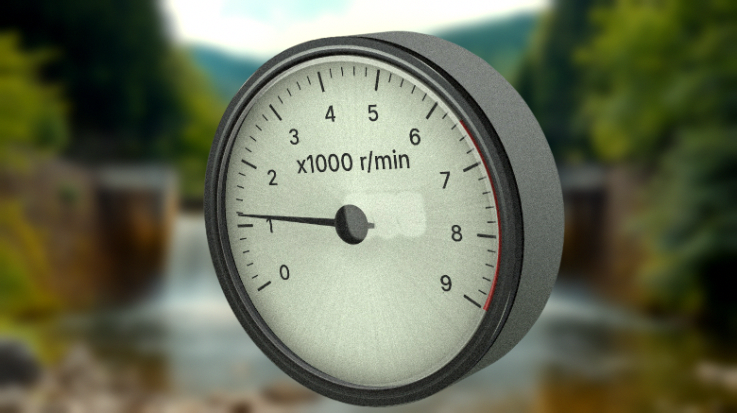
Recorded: 1200rpm
